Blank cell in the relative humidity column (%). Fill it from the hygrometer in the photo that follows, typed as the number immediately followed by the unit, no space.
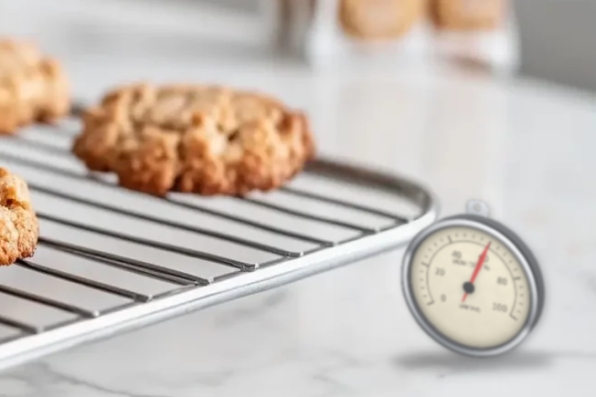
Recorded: 60%
